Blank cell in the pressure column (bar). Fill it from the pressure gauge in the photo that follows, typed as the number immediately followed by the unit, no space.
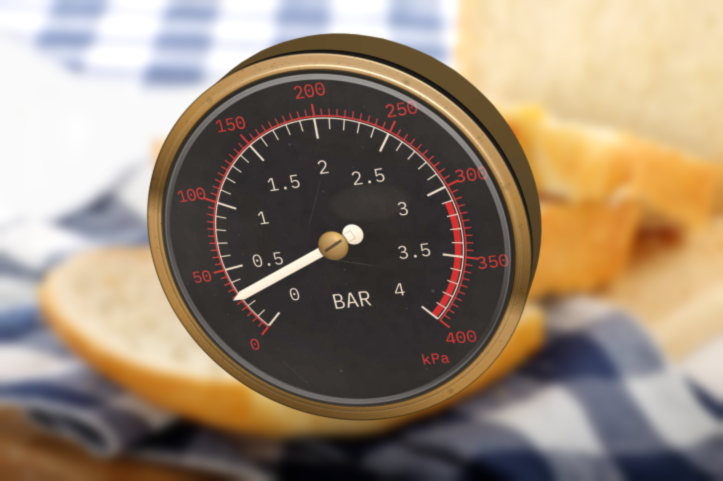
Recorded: 0.3bar
